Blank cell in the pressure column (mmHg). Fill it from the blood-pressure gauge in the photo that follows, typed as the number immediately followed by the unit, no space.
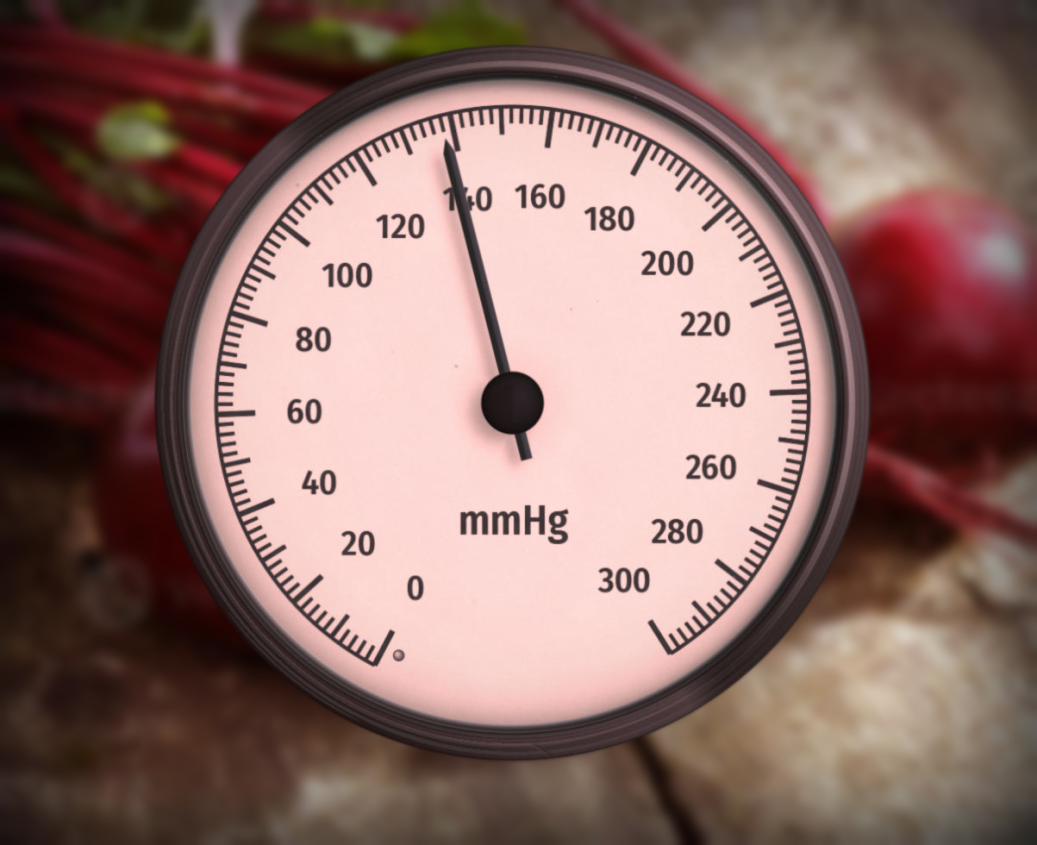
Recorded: 138mmHg
